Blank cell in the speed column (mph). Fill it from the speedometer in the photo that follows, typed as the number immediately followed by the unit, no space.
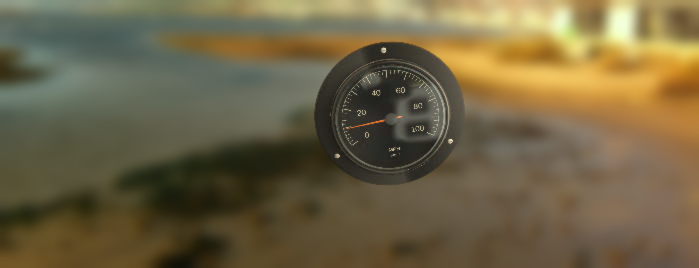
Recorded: 10mph
